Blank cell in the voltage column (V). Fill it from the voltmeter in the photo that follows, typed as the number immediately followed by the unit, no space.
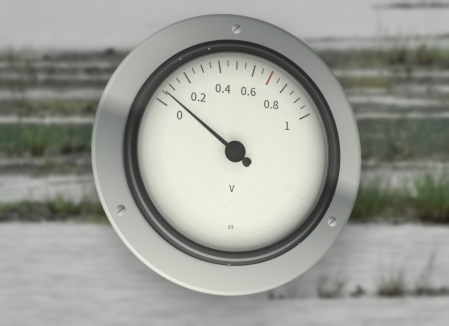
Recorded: 0.05V
